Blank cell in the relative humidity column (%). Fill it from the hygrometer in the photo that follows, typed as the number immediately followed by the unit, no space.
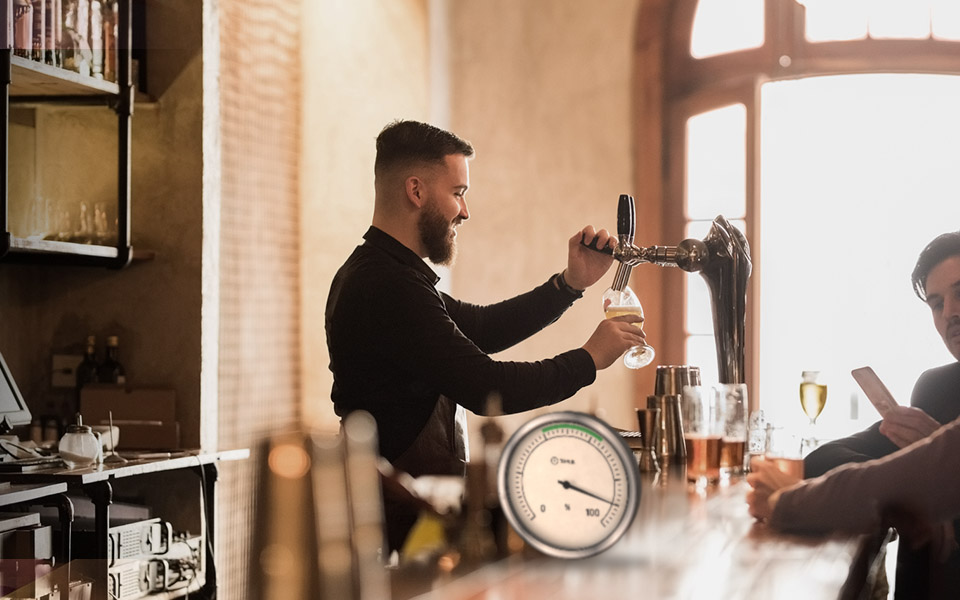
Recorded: 90%
